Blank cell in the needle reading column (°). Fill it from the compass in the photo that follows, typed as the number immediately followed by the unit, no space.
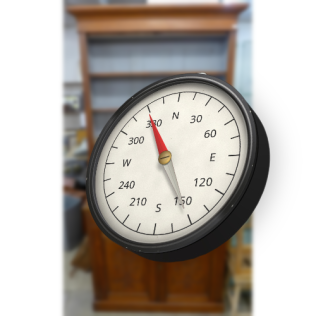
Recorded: 330°
